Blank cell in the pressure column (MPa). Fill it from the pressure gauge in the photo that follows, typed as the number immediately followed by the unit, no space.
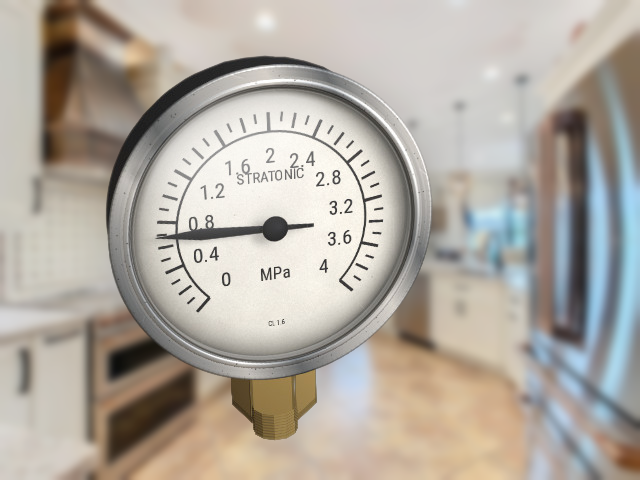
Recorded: 0.7MPa
